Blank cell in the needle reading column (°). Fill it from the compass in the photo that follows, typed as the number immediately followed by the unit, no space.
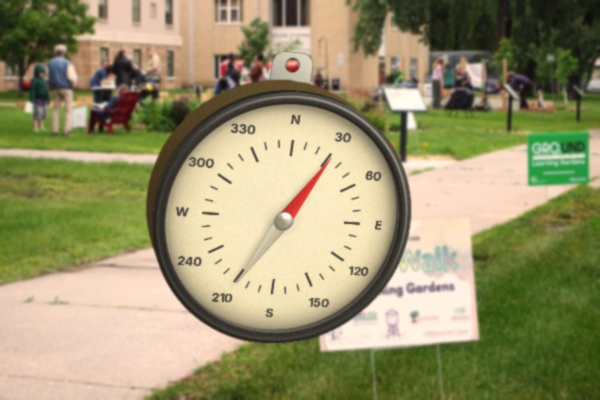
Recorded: 30°
